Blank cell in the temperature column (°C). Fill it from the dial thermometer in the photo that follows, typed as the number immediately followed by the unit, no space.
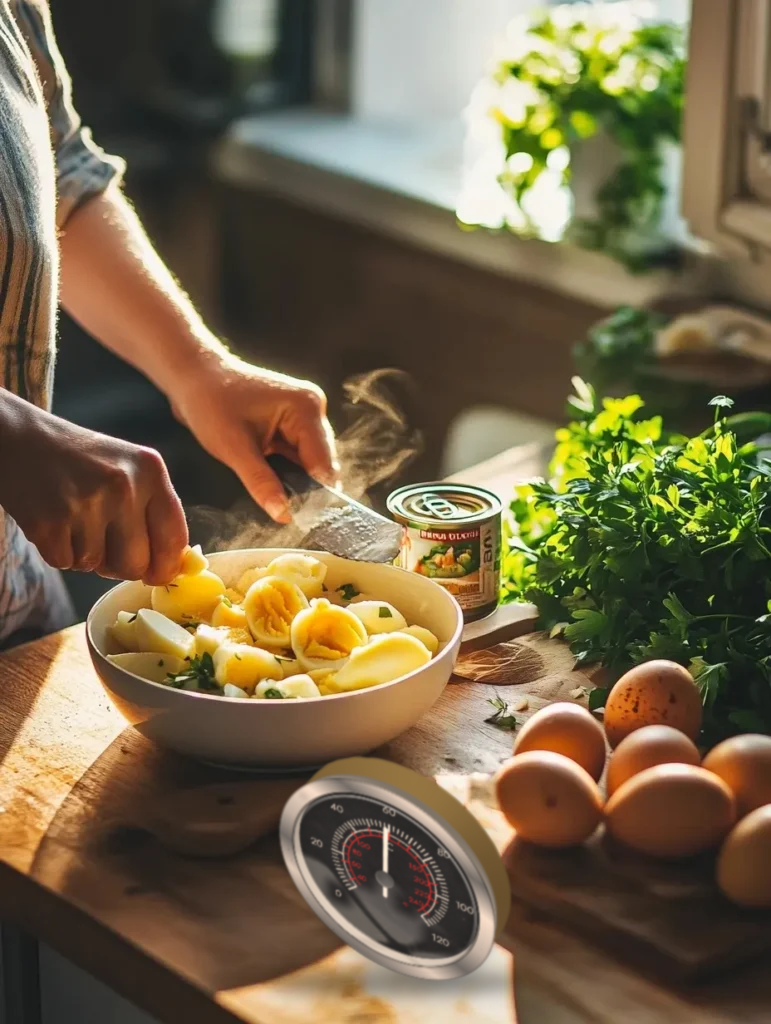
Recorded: 60°C
